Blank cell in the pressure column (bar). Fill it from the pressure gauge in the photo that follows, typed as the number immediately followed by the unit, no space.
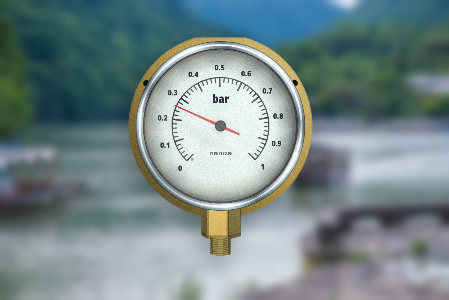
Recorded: 0.26bar
